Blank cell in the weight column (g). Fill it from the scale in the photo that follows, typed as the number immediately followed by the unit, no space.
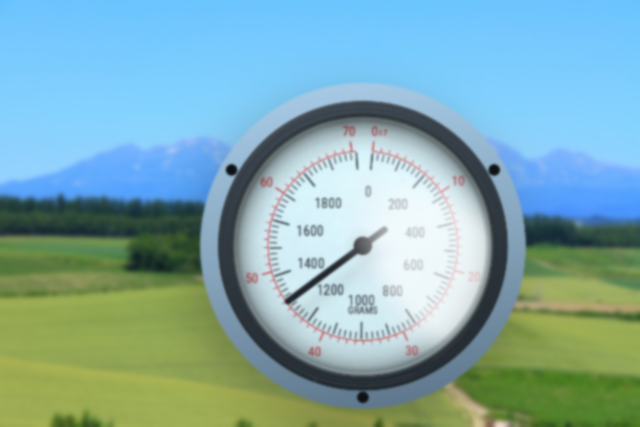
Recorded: 1300g
